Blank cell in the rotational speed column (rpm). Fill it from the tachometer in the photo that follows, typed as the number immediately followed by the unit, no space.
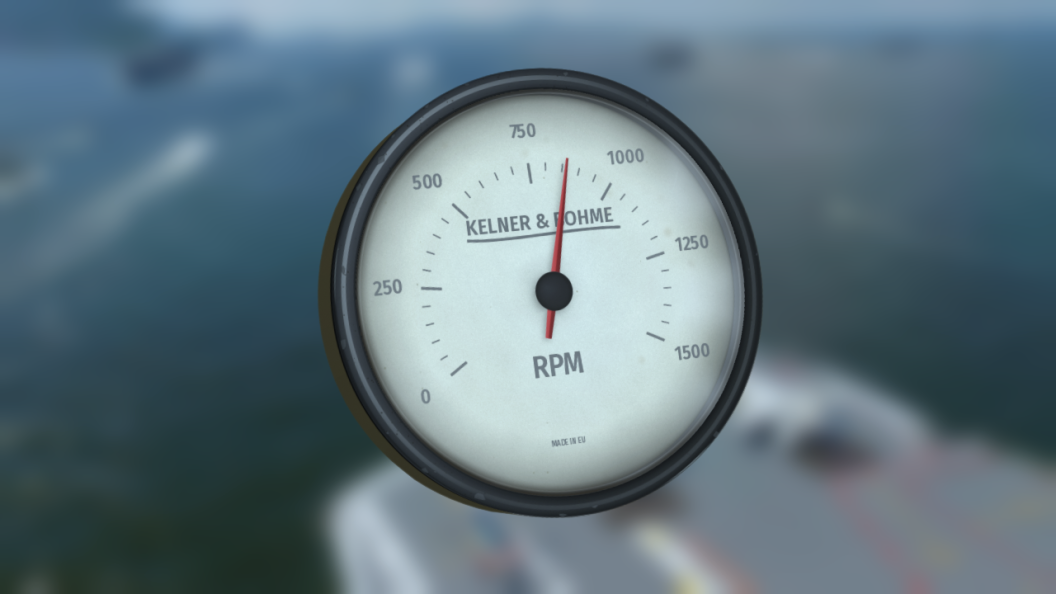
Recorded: 850rpm
